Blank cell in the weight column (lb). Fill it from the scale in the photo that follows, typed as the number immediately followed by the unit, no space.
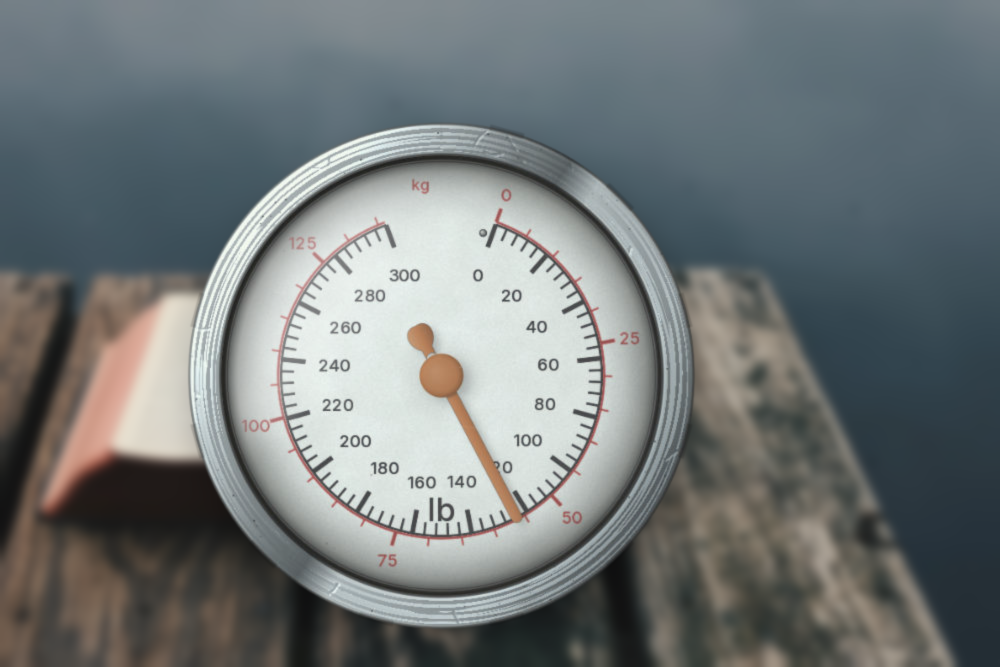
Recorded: 124lb
